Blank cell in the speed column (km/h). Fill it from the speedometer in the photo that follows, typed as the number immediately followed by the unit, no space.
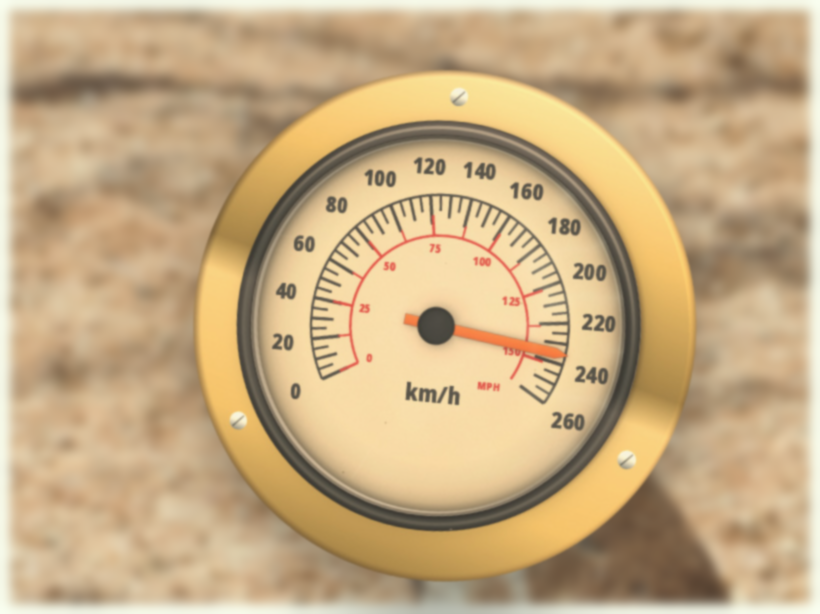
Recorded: 235km/h
